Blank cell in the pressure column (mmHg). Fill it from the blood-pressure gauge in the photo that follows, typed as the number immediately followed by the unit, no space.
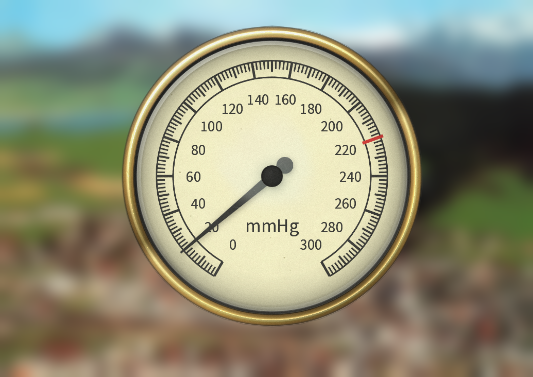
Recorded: 20mmHg
